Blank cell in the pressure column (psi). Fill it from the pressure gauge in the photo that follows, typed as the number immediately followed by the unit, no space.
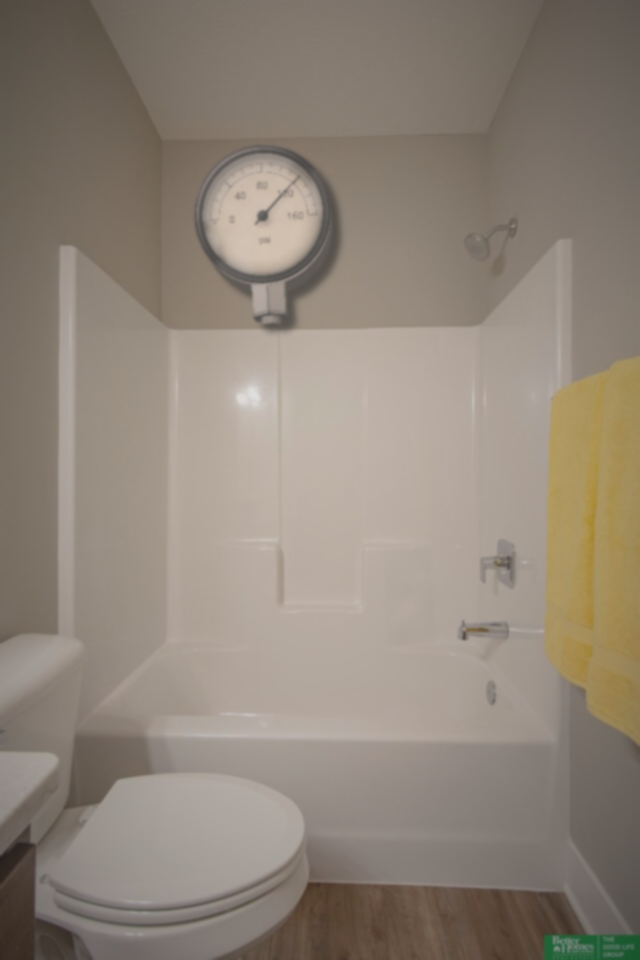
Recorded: 120psi
